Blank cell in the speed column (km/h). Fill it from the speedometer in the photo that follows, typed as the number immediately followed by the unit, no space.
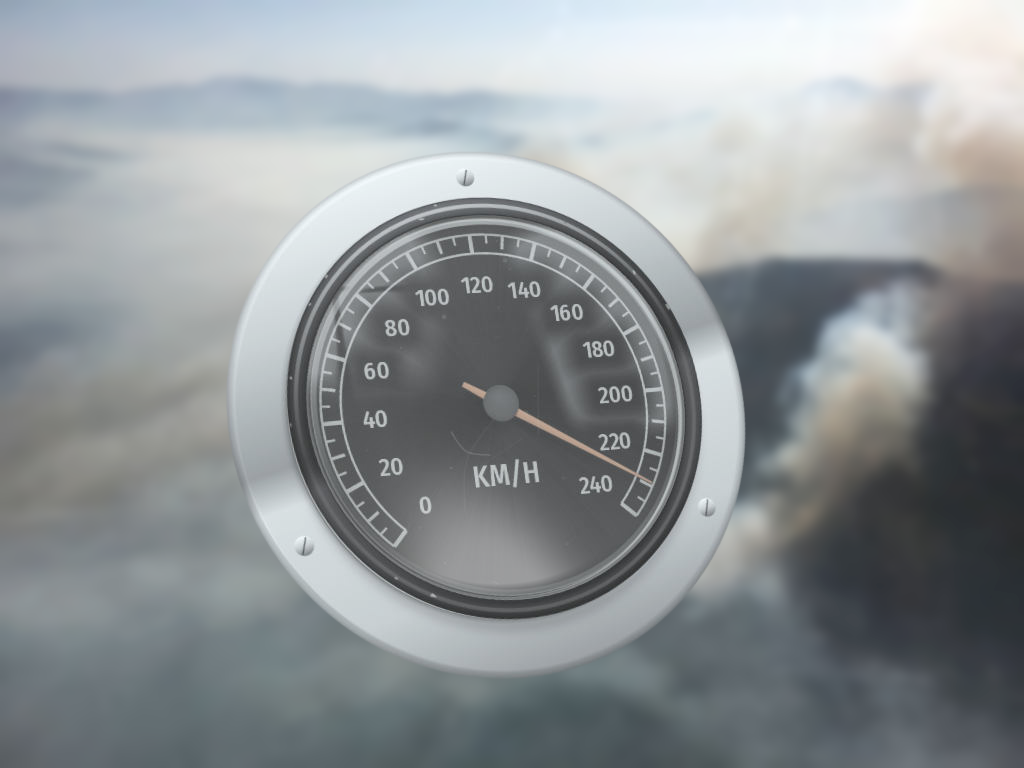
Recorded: 230km/h
